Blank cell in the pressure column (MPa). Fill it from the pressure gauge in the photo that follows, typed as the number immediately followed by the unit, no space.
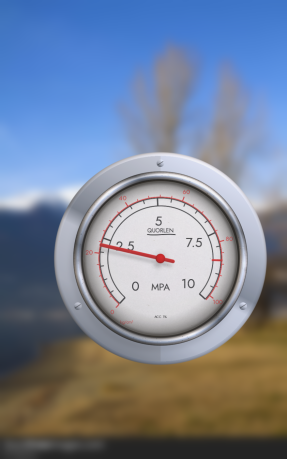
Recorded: 2.25MPa
